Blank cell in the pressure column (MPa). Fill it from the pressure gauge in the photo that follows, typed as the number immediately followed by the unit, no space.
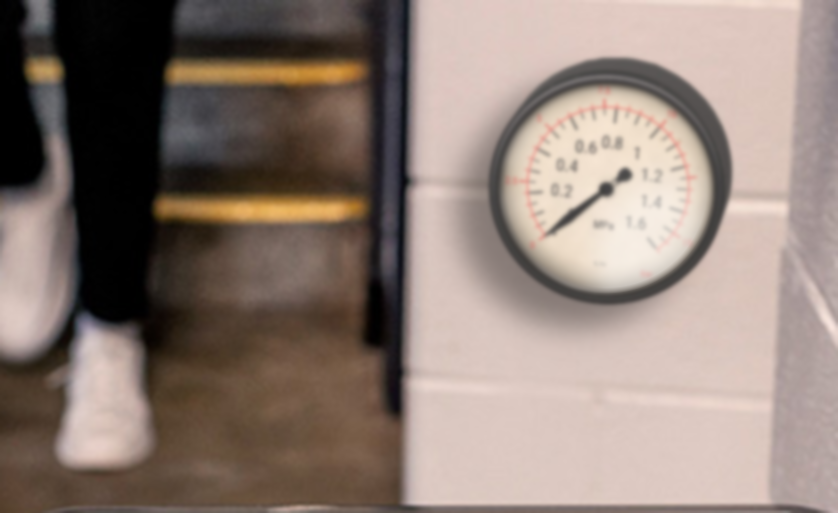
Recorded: 0MPa
